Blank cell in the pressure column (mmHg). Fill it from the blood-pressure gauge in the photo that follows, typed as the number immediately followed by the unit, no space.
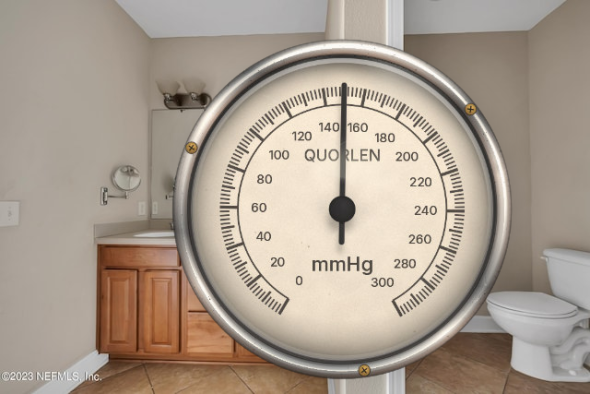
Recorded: 150mmHg
